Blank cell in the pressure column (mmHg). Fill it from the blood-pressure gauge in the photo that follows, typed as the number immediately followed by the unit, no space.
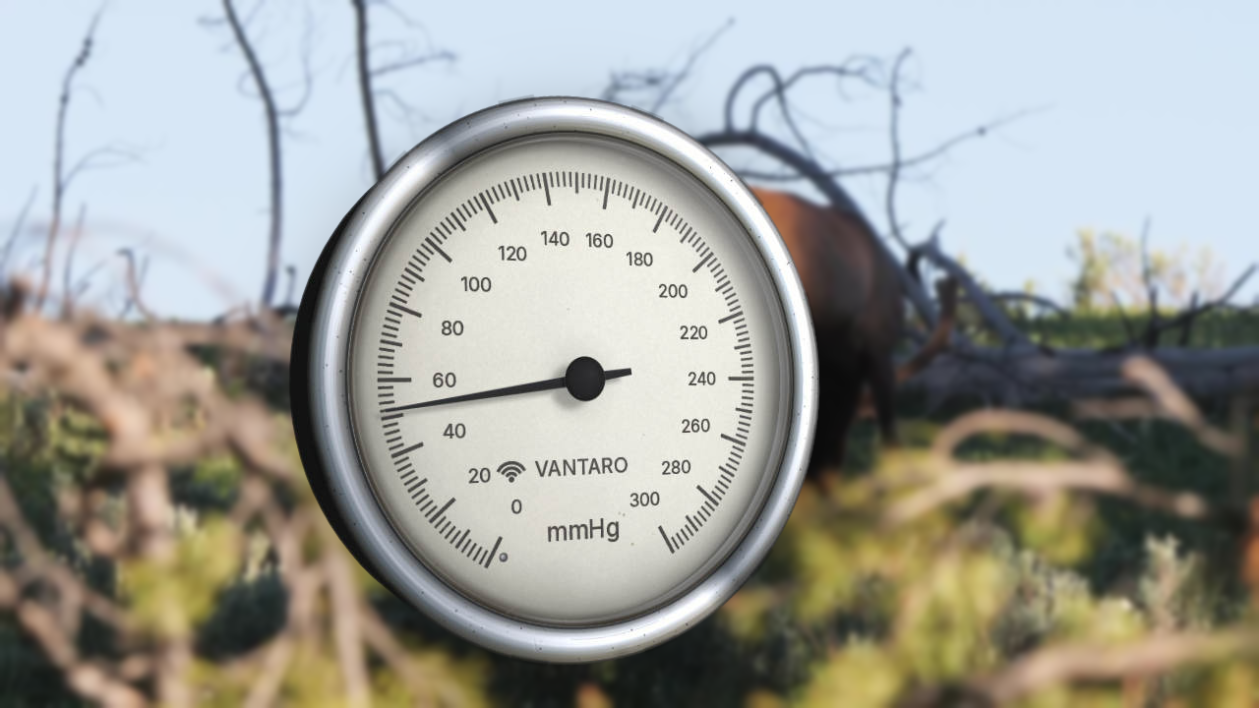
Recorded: 52mmHg
